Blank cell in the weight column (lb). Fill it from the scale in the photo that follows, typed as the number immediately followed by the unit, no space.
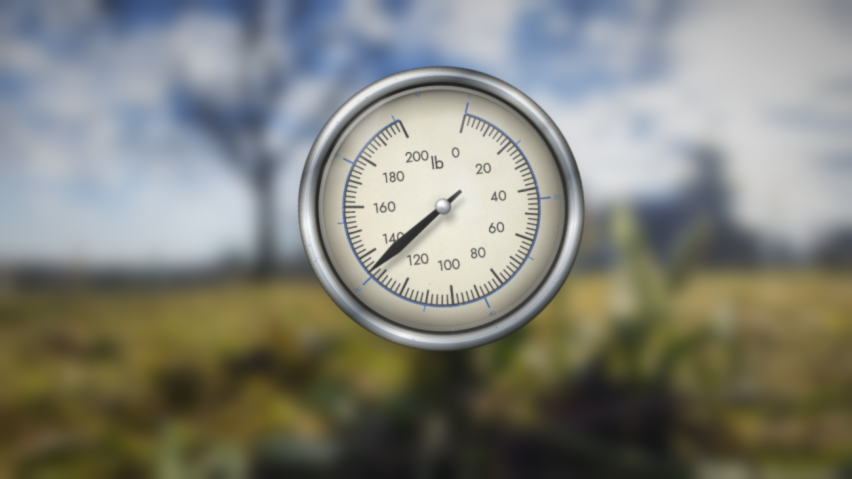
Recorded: 134lb
